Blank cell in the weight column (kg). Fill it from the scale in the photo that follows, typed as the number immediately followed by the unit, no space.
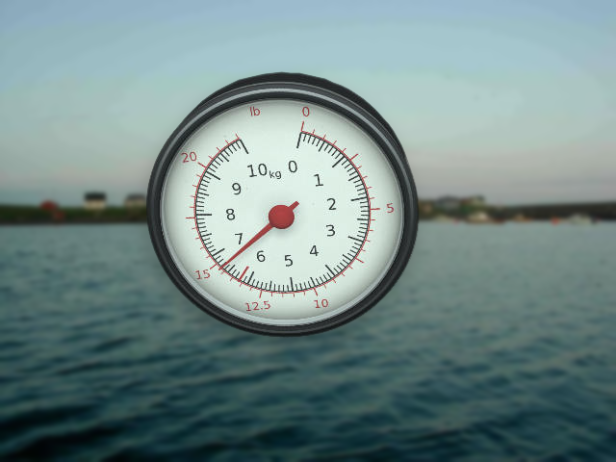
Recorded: 6.7kg
